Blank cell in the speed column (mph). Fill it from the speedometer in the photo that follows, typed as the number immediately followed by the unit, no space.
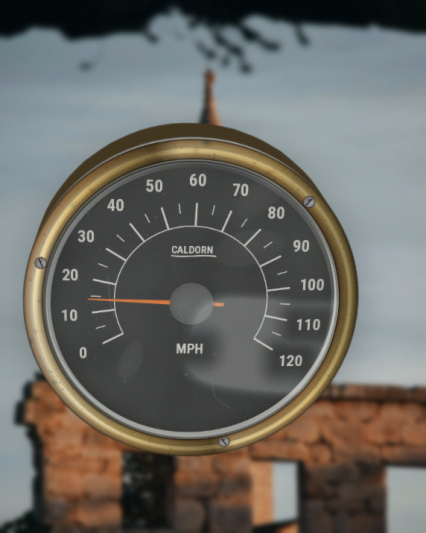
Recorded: 15mph
